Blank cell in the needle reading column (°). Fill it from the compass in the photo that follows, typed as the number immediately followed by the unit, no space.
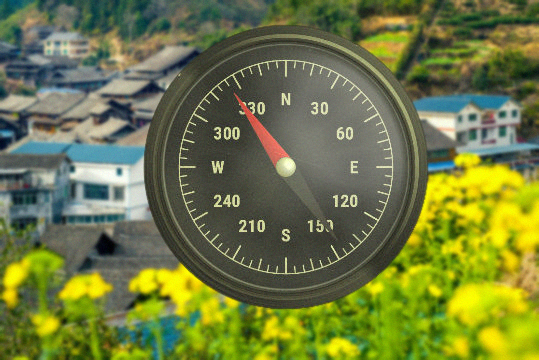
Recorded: 325°
